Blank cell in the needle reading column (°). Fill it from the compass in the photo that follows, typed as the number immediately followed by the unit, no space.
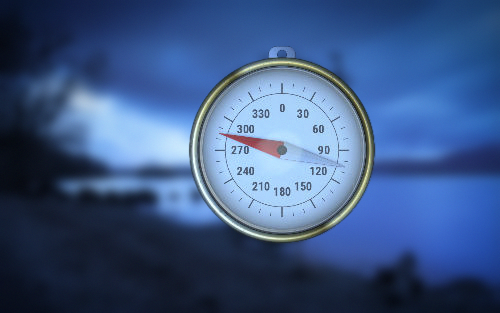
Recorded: 285°
